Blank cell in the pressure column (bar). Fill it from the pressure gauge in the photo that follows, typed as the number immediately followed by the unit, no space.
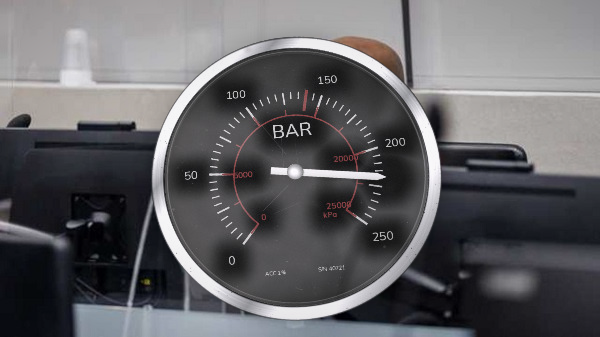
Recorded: 220bar
